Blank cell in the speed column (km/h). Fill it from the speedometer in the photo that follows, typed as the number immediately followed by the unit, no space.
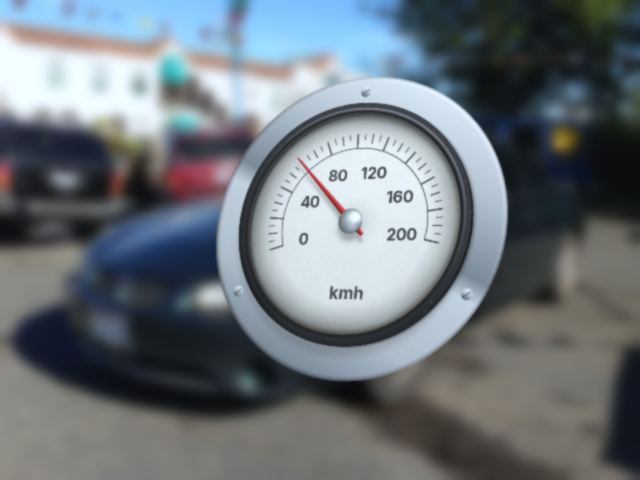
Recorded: 60km/h
